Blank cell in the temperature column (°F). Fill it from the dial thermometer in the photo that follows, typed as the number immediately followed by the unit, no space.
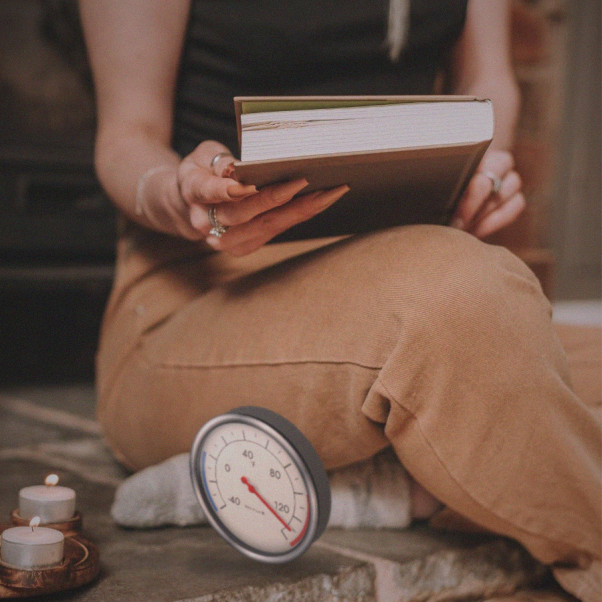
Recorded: 130°F
